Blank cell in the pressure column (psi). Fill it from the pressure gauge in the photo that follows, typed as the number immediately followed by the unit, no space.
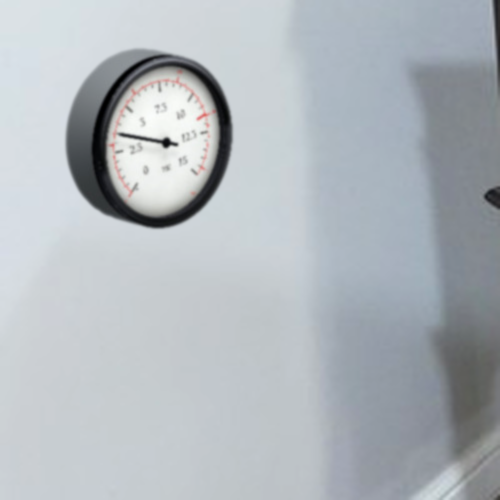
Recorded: 3.5psi
